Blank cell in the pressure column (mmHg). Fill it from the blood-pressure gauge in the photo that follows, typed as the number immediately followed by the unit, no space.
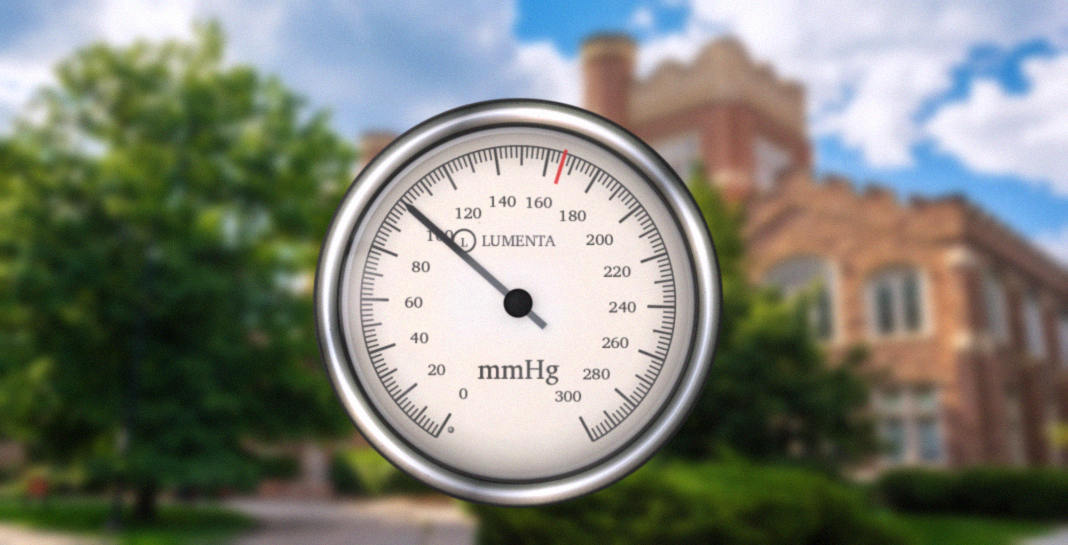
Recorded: 100mmHg
